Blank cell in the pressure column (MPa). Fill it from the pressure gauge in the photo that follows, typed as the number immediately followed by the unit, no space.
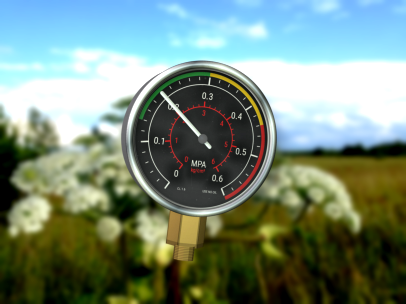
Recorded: 0.2MPa
